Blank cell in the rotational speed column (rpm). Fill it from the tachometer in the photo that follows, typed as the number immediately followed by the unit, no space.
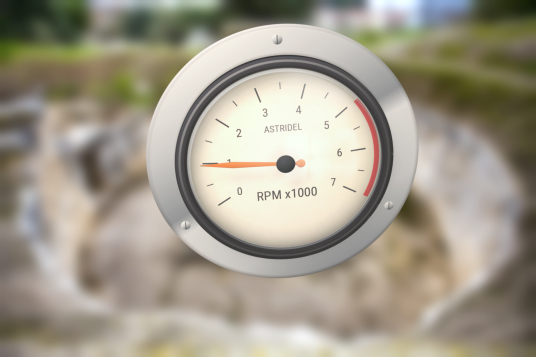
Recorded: 1000rpm
